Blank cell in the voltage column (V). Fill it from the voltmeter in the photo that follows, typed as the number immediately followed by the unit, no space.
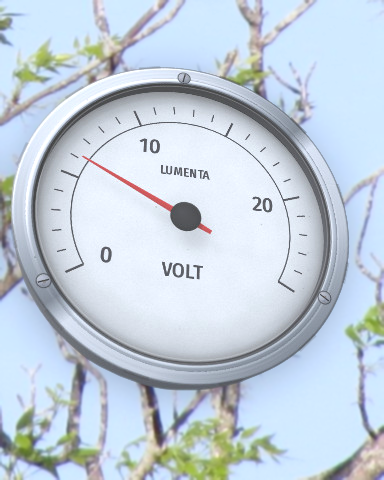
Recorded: 6V
